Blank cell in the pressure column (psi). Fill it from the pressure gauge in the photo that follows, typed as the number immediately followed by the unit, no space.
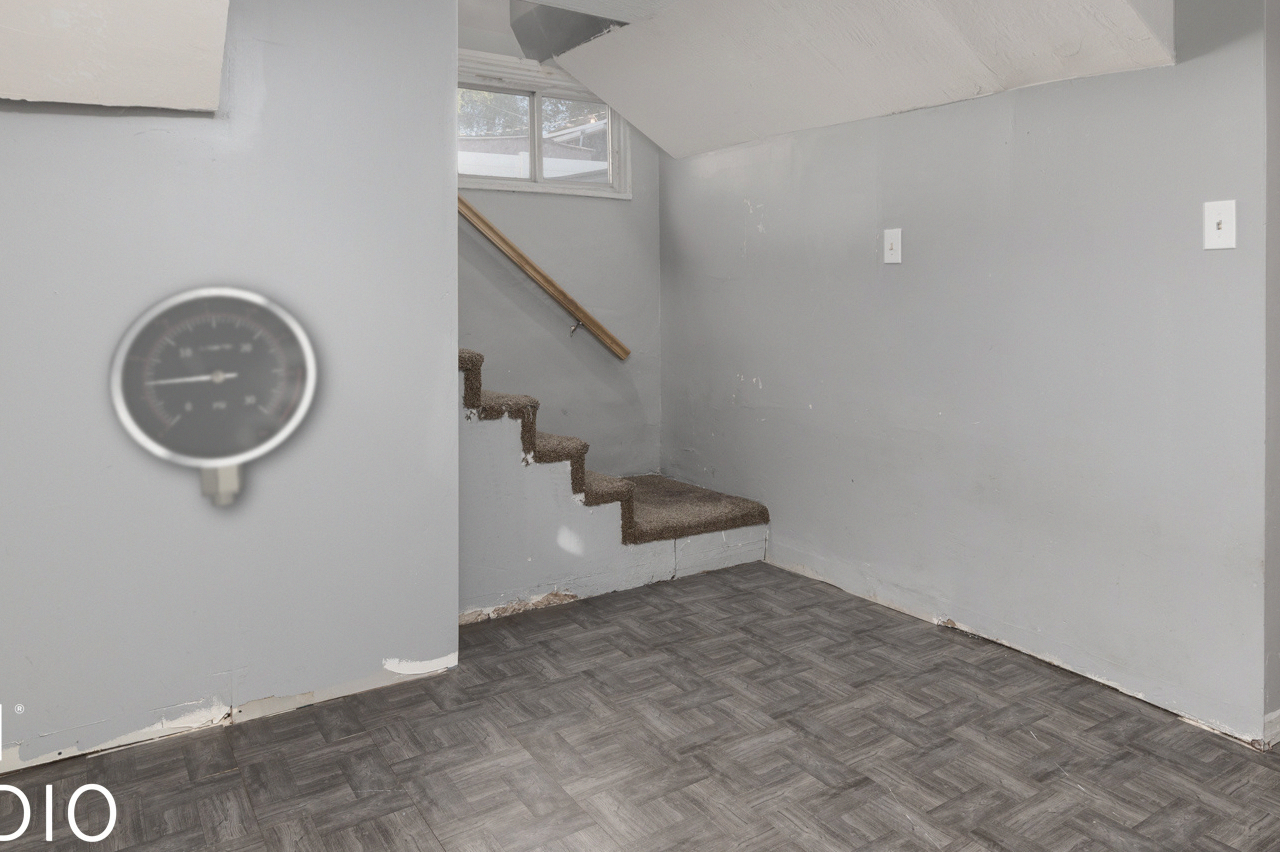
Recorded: 5psi
